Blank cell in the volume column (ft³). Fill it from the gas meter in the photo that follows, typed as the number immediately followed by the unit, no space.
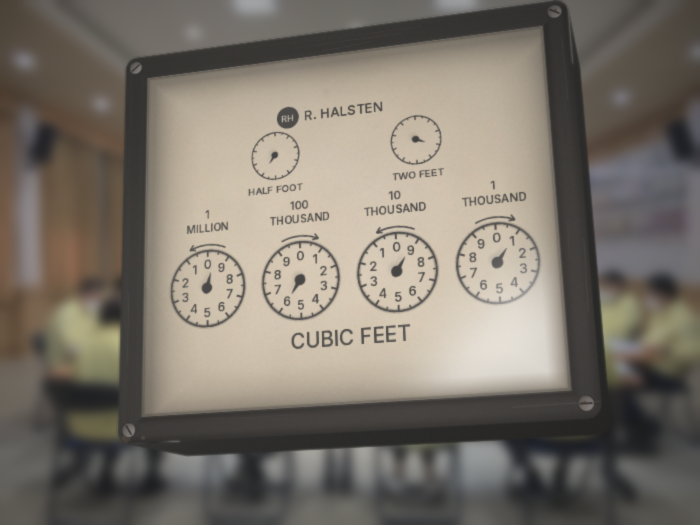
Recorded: 959100ft³
